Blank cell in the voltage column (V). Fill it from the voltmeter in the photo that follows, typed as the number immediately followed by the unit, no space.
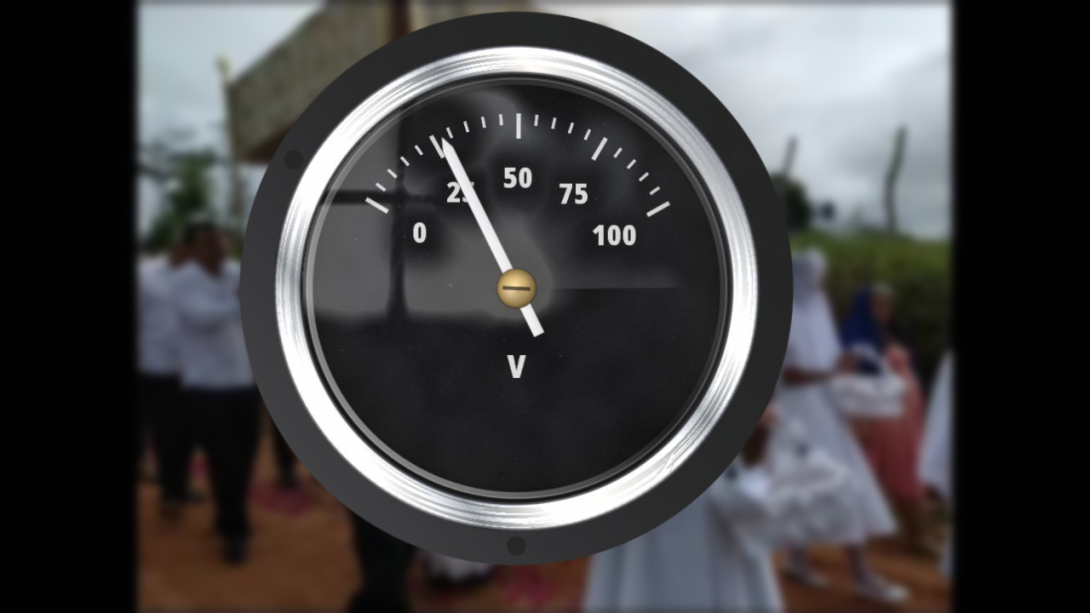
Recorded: 27.5V
